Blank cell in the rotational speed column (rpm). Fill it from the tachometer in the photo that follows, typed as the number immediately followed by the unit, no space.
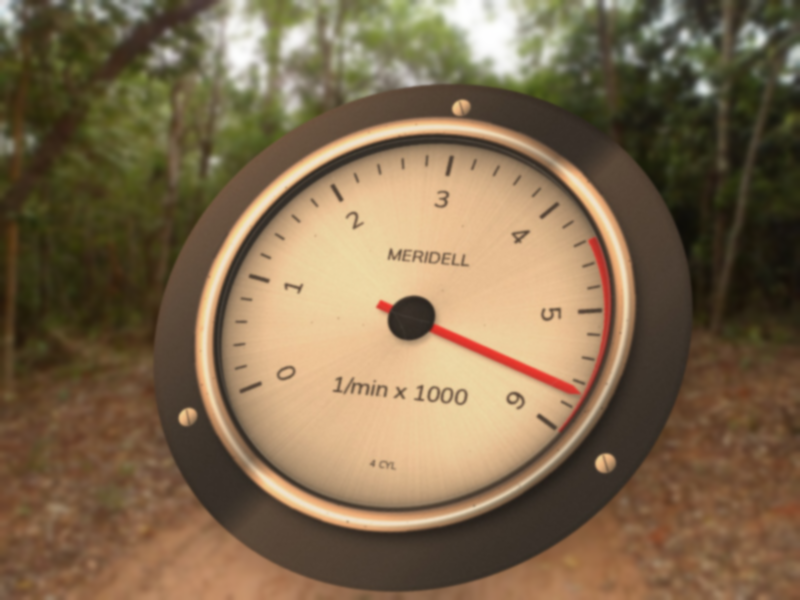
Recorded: 5700rpm
